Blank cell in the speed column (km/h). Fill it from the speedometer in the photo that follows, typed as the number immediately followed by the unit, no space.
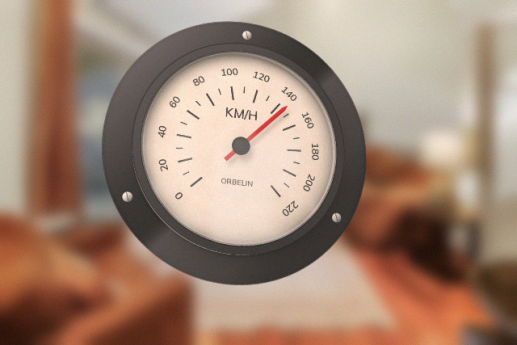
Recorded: 145km/h
